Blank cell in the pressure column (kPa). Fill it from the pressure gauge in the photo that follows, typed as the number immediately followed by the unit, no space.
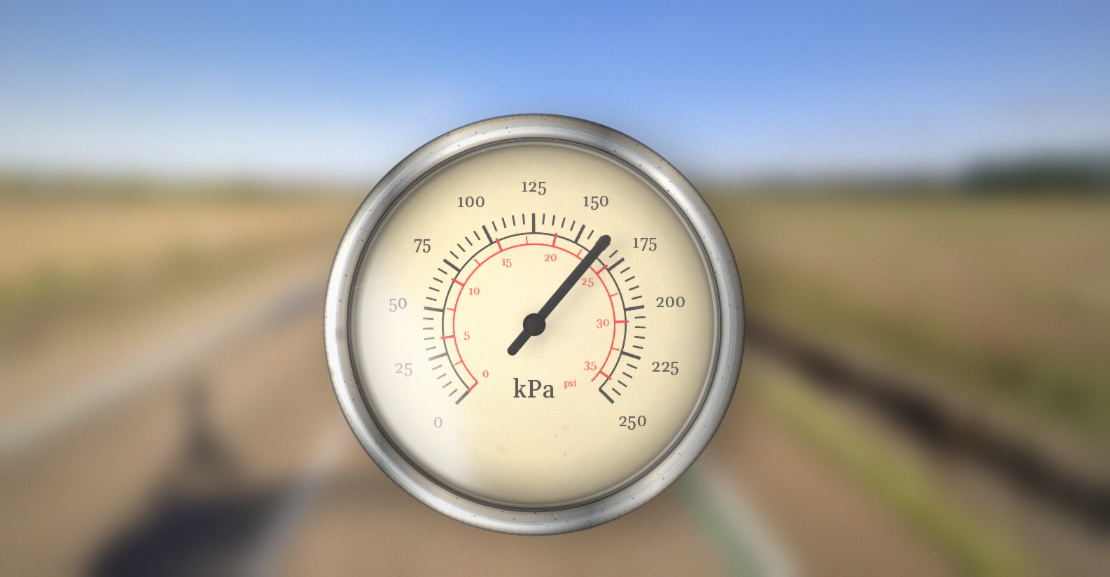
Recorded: 162.5kPa
